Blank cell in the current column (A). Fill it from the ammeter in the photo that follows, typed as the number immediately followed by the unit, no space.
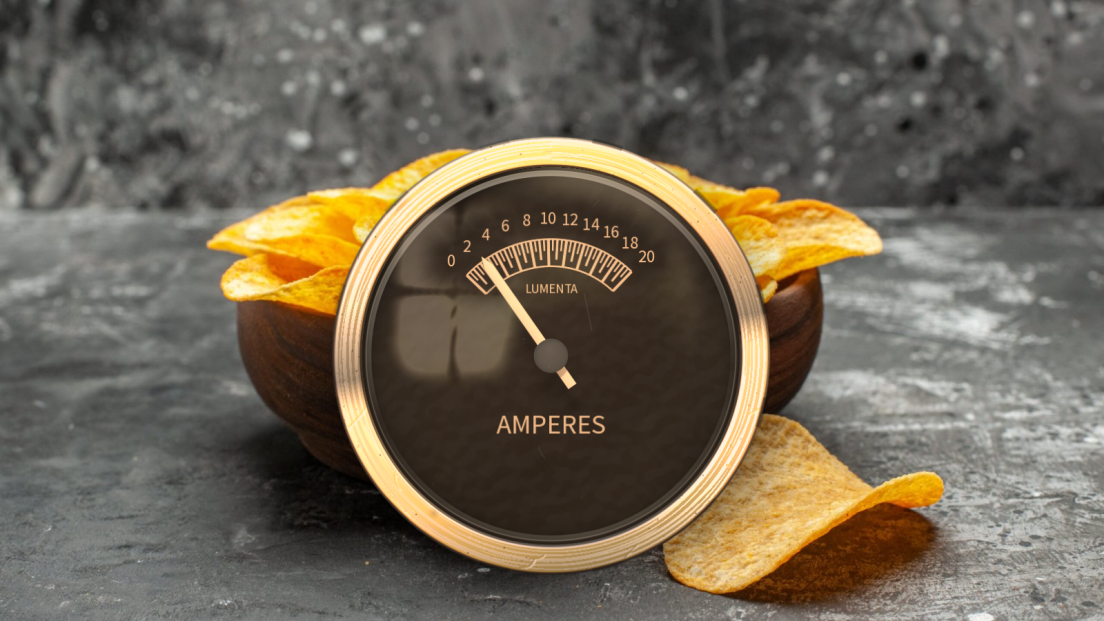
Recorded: 2.5A
